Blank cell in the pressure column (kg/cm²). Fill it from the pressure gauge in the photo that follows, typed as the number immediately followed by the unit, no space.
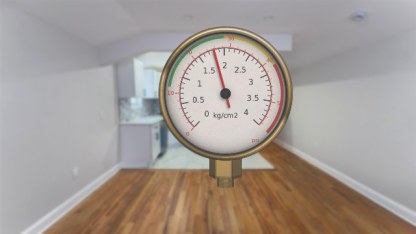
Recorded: 1.8kg/cm²
